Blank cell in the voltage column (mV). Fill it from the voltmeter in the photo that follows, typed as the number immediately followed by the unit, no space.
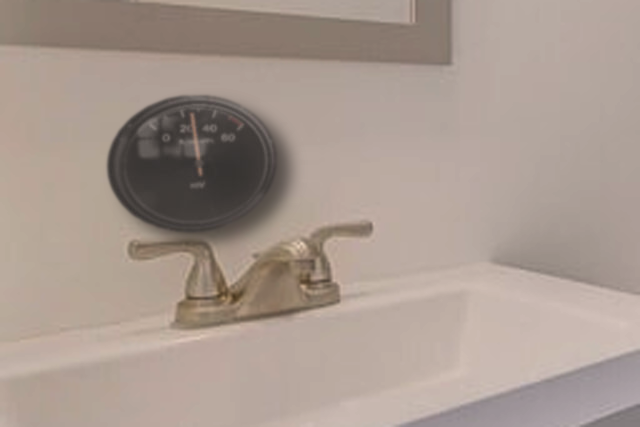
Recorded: 25mV
